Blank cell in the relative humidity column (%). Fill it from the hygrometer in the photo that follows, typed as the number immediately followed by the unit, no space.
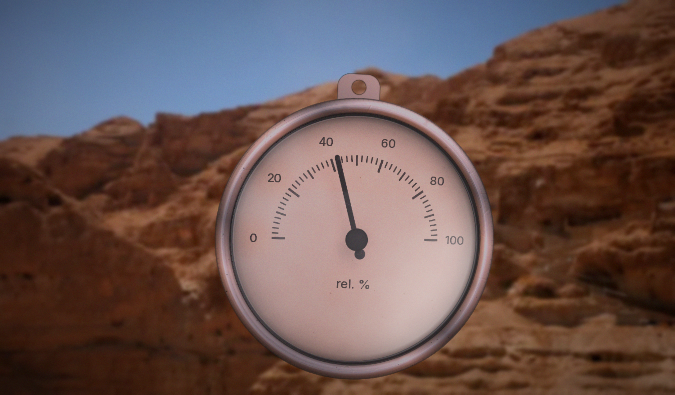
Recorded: 42%
